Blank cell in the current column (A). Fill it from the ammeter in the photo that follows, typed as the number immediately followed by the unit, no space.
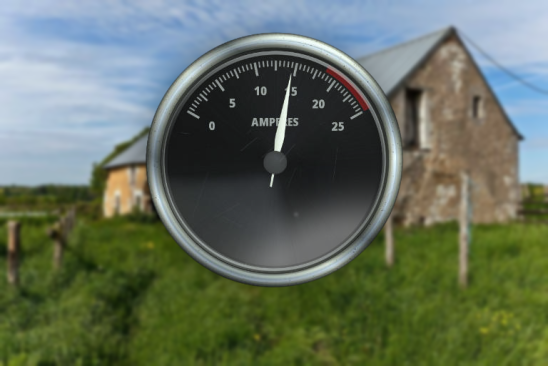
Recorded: 14.5A
